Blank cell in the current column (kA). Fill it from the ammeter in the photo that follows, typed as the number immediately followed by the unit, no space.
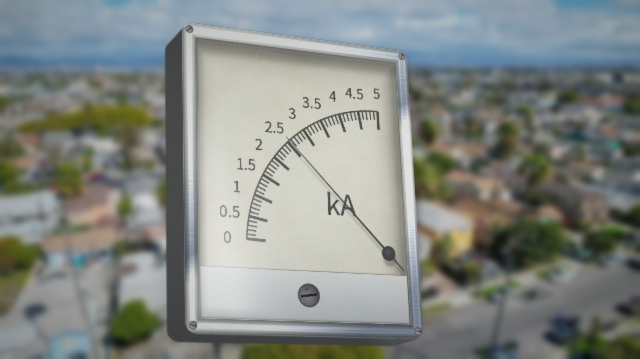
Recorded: 2.5kA
